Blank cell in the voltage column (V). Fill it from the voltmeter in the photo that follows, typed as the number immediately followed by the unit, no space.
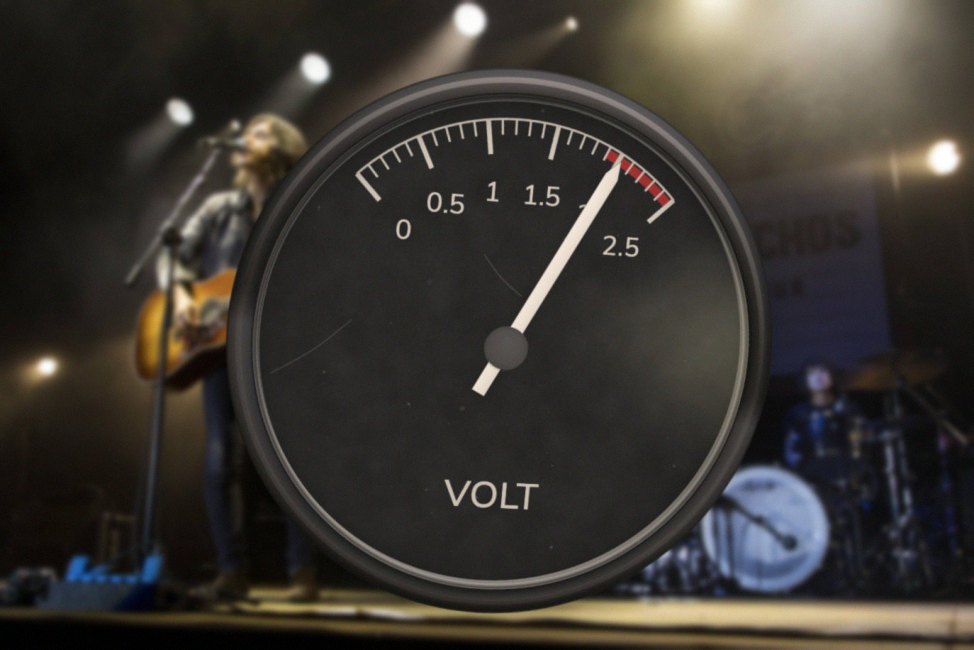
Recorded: 2V
